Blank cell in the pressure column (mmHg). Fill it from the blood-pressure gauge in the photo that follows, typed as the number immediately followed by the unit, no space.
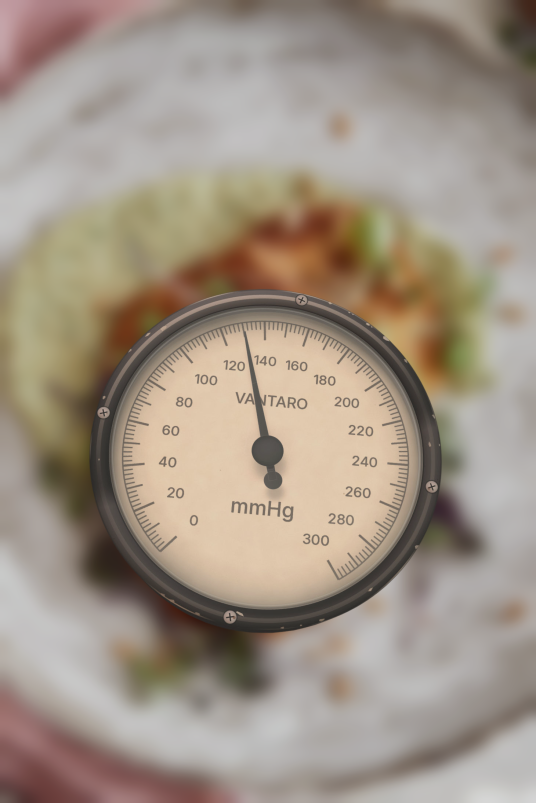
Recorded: 130mmHg
